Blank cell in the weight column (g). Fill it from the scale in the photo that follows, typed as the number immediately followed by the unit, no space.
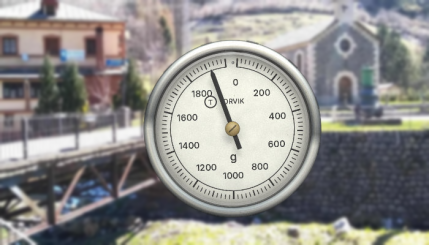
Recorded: 1920g
